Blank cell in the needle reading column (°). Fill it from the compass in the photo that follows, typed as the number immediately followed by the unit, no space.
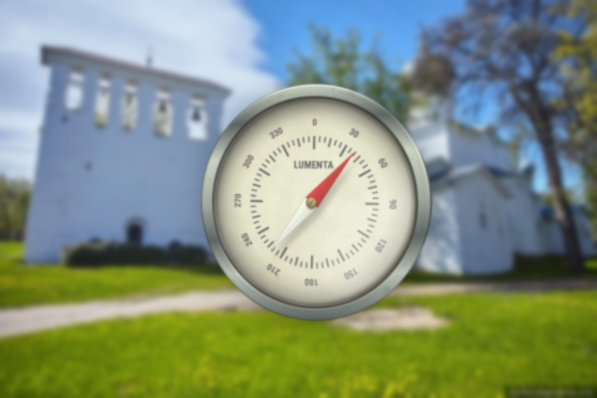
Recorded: 40°
